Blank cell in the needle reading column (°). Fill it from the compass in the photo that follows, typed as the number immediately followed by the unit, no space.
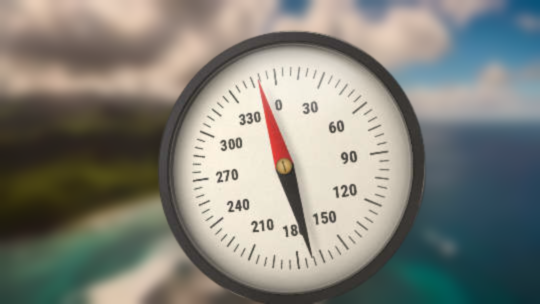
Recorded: 350°
